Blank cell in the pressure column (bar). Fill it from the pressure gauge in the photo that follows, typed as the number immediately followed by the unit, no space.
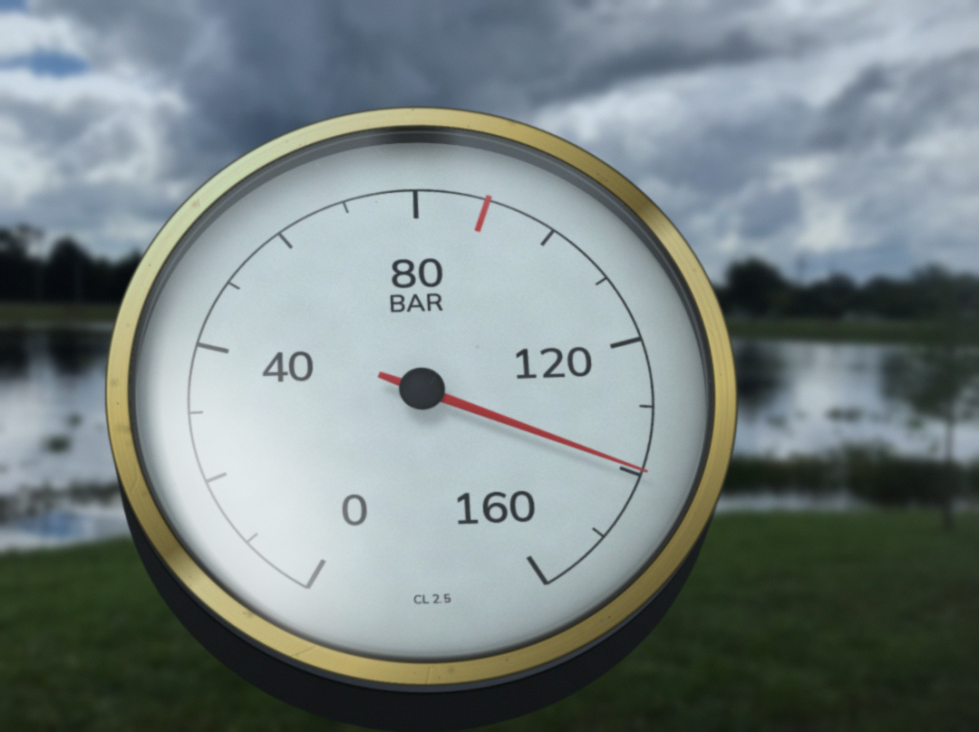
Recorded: 140bar
